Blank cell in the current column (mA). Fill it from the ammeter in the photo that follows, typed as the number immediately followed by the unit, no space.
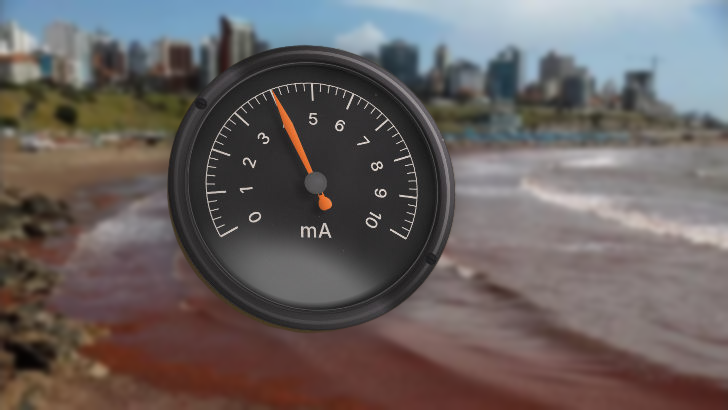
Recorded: 4mA
